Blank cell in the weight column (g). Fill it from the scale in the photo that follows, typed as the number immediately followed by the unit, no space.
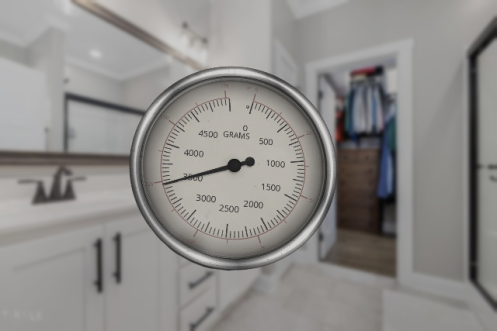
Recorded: 3500g
